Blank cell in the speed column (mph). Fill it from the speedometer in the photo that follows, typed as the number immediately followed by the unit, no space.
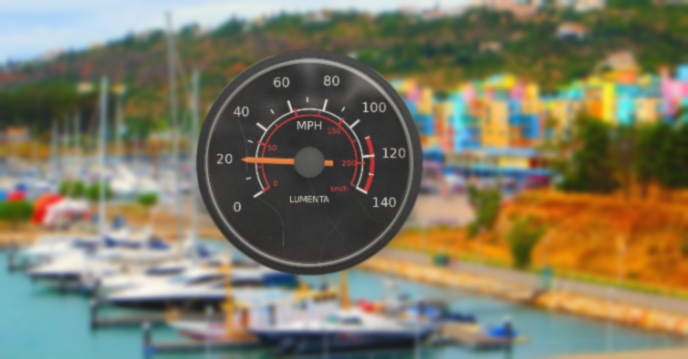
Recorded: 20mph
